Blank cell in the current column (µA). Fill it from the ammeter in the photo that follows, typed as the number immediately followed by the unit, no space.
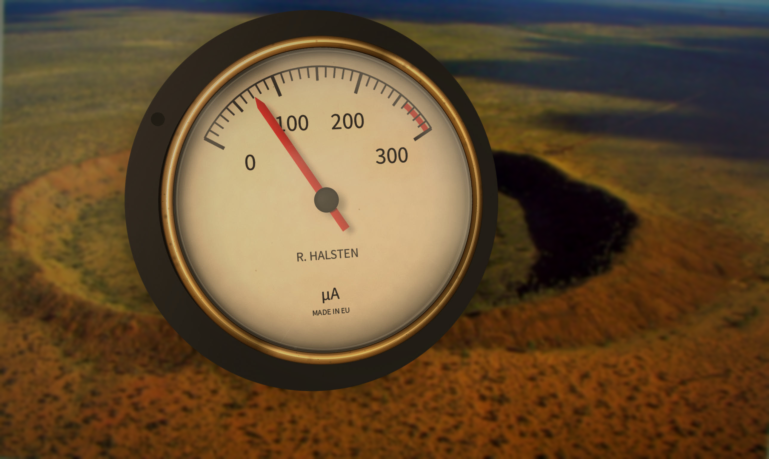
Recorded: 70µA
